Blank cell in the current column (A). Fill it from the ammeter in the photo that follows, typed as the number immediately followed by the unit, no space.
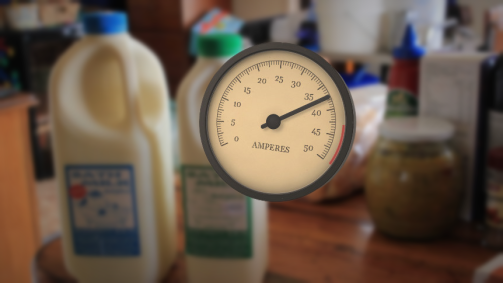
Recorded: 37.5A
